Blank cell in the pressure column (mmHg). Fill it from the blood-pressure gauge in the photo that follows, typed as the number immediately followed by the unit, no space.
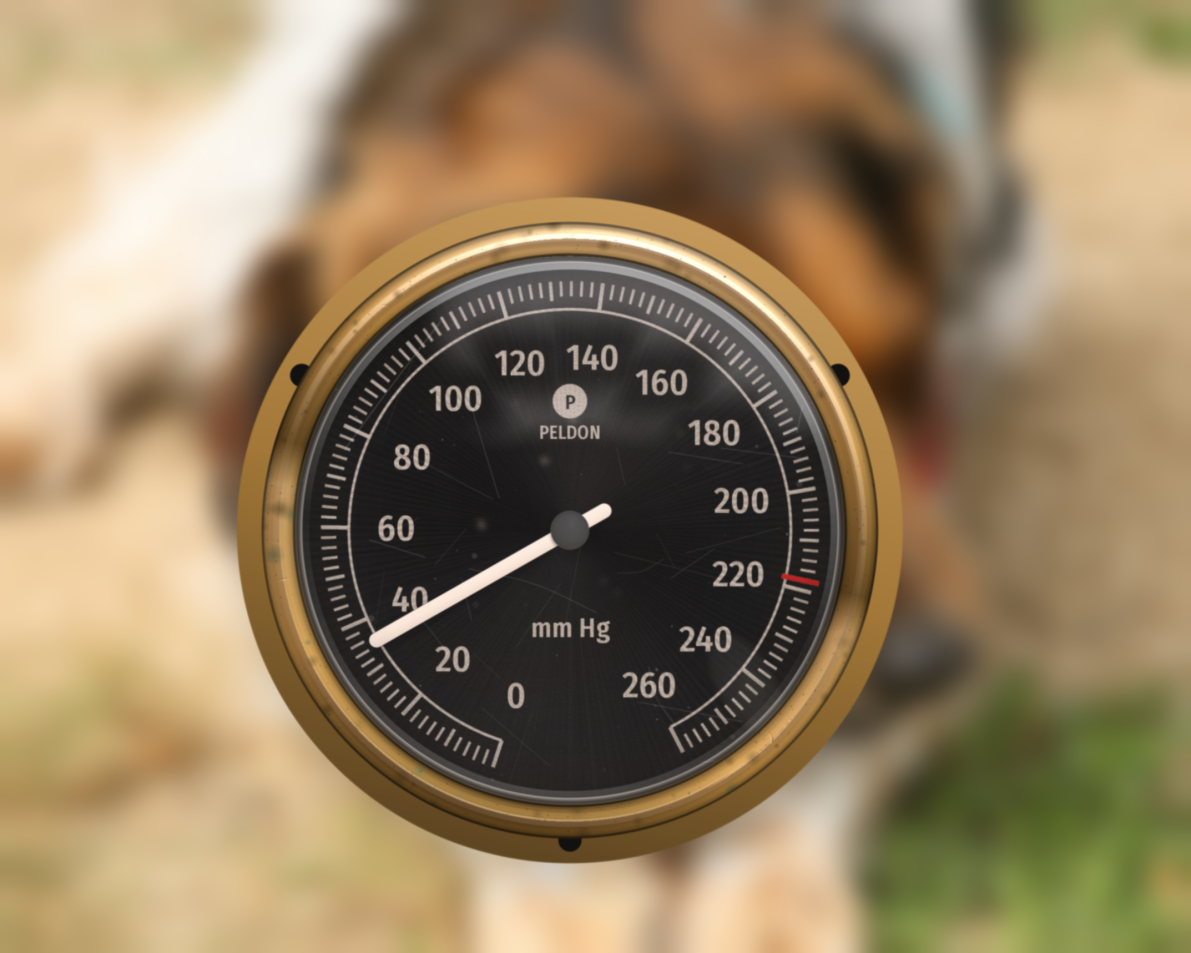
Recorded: 35mmHg
